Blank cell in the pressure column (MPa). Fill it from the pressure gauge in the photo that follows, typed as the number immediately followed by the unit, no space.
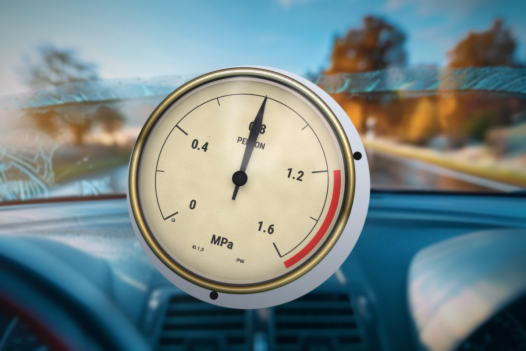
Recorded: 0.8MPa
